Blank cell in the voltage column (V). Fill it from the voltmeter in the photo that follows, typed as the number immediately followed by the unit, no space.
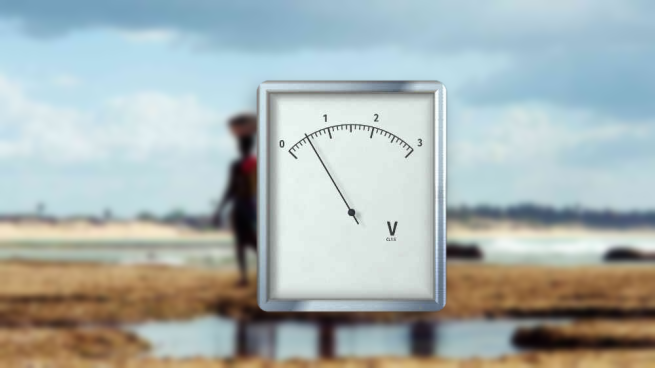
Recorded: 0.5V
